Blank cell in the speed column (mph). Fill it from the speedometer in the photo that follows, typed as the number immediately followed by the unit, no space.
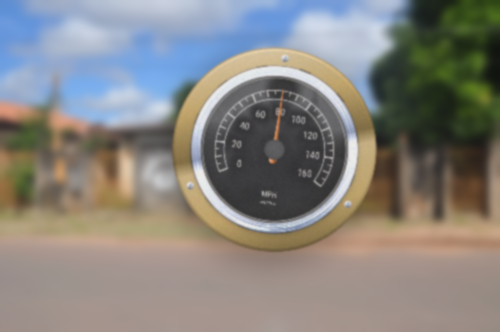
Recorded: 80mph
